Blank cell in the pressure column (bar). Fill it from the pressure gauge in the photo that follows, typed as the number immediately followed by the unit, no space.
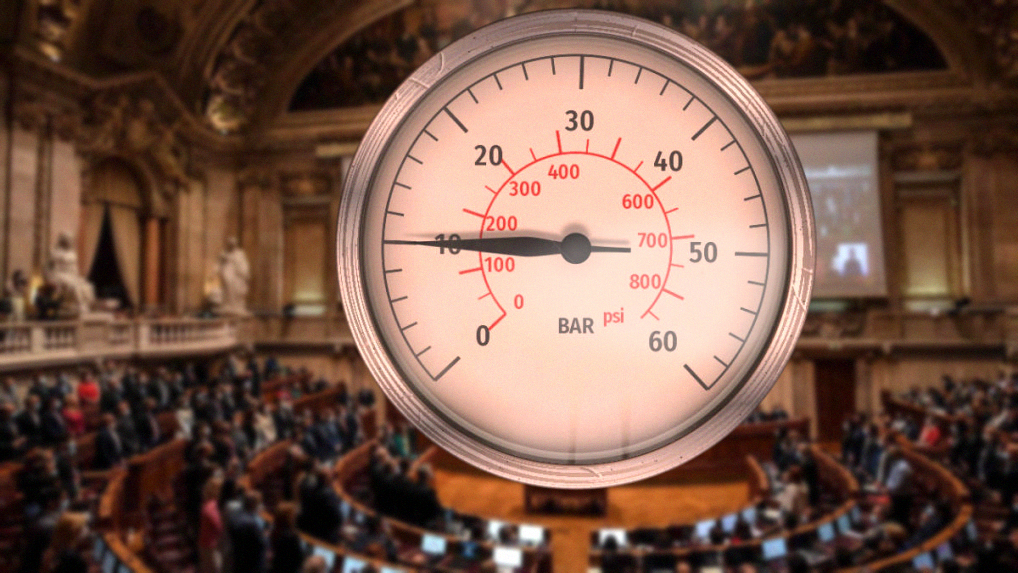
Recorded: 10bar
